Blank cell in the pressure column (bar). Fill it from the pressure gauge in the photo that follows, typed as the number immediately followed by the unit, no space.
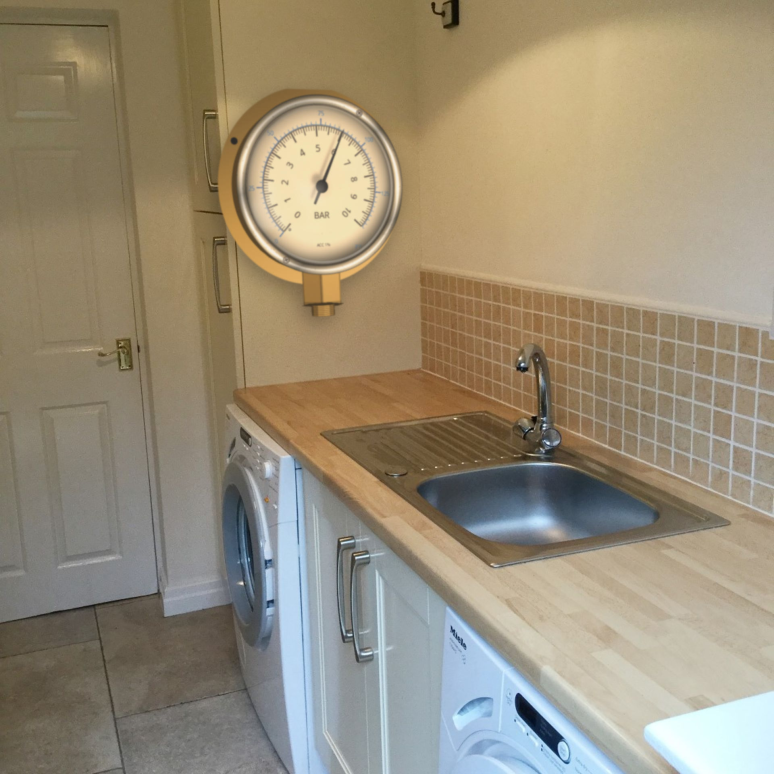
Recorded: 6bar
